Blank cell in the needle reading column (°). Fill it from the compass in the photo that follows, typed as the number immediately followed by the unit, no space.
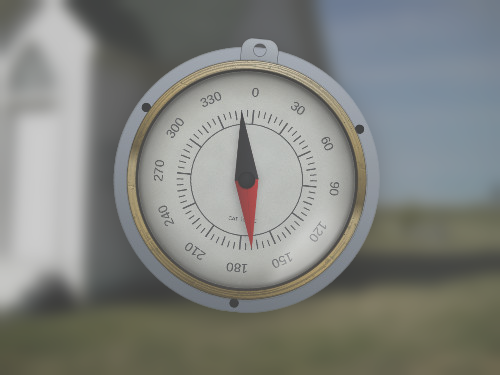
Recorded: 170°
